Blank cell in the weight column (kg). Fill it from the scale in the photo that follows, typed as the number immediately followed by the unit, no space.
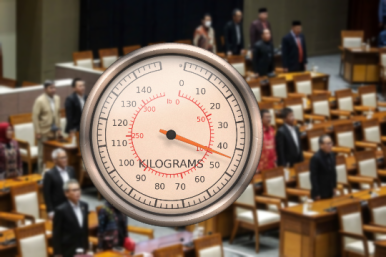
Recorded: 44kg
